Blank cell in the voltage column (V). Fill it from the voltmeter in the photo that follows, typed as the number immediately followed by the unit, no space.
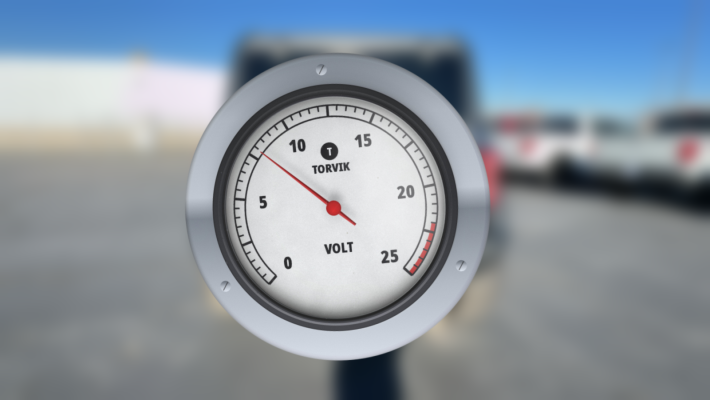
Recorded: 8V
